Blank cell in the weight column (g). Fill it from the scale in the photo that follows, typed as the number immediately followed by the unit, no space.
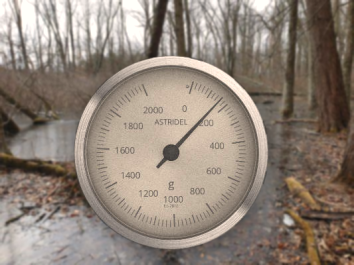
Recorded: 160g
